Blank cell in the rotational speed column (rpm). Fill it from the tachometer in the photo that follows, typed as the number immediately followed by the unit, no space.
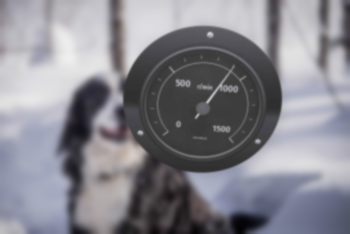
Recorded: 900rpm
